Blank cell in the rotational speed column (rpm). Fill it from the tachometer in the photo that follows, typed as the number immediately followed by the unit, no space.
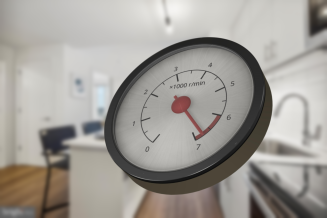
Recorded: 6750rpm
